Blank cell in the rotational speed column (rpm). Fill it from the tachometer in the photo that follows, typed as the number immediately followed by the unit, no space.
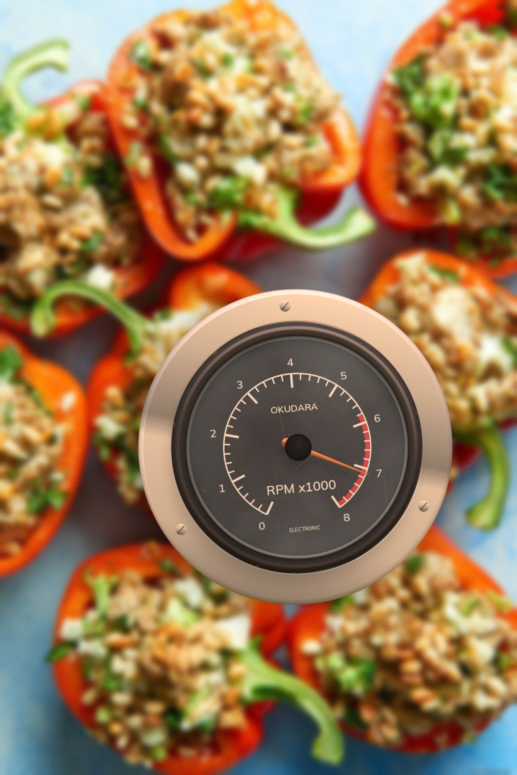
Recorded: 7100rpm
